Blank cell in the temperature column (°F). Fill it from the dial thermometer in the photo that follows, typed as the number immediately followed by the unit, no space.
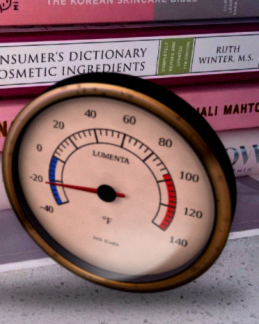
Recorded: -20°F
